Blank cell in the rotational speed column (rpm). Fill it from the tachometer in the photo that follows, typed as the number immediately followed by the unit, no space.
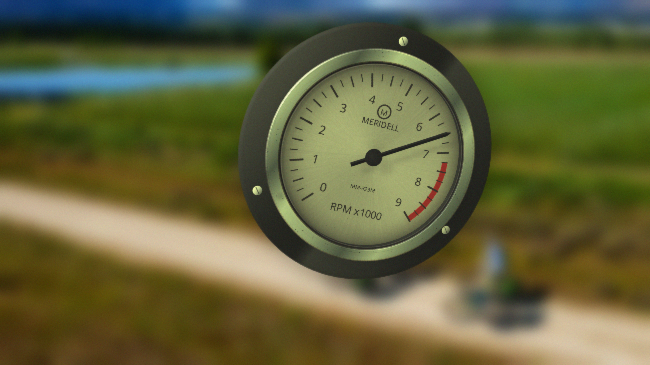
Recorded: 6500rpm
